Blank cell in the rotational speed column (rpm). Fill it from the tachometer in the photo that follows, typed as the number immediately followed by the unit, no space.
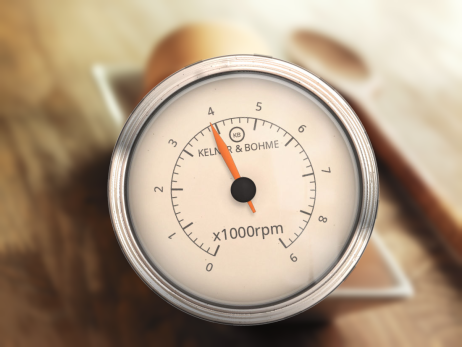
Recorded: 3900rpm
